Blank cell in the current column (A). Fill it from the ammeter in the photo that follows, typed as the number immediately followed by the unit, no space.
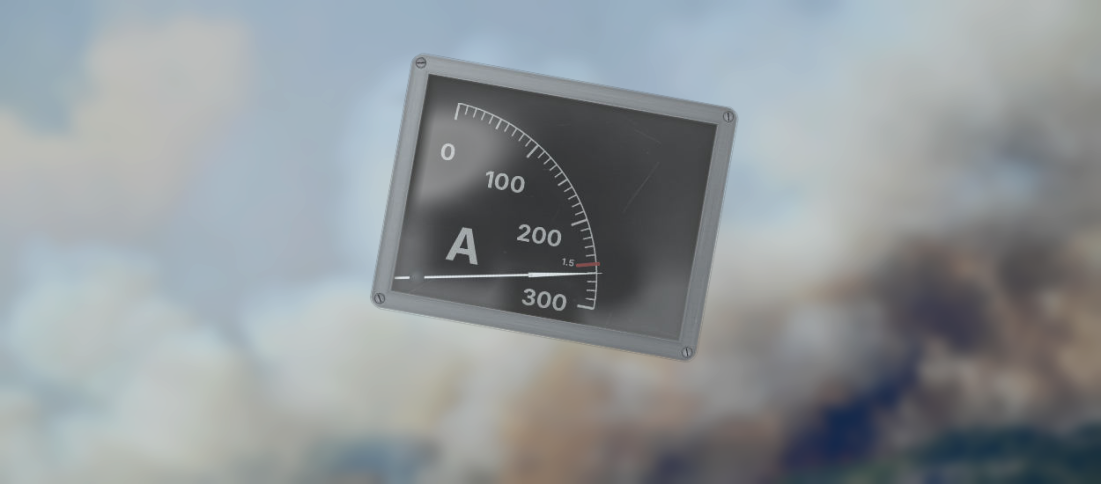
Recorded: 260A
